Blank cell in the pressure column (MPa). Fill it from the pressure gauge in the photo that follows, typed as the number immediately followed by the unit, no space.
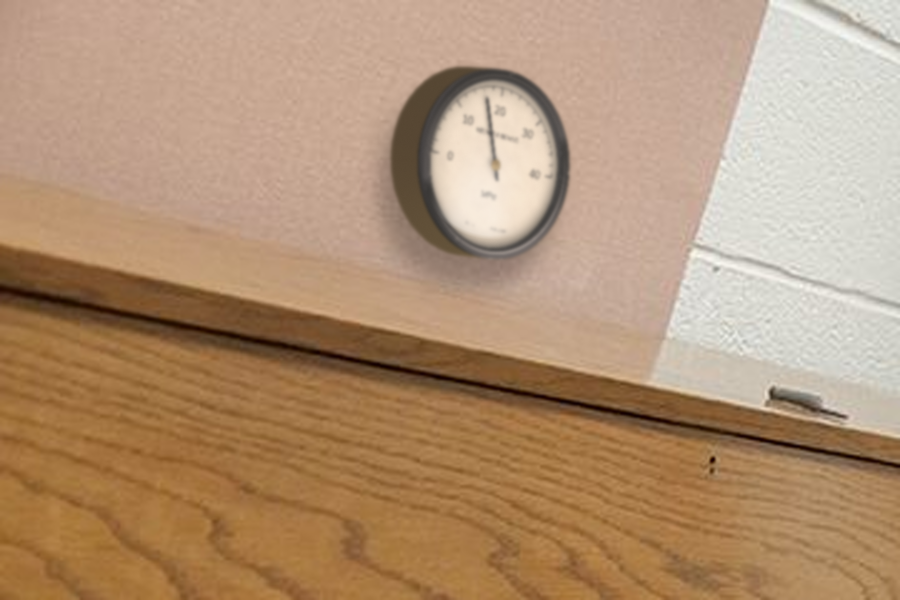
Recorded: 16MPa
